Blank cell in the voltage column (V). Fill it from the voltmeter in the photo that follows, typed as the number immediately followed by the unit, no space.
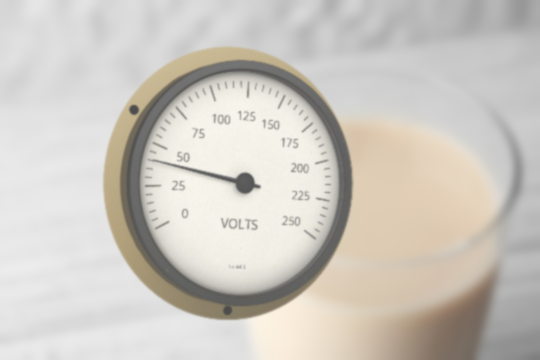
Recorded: 40V
